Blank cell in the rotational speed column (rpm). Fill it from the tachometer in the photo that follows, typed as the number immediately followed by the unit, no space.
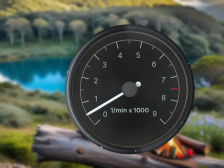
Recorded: 500rpm
